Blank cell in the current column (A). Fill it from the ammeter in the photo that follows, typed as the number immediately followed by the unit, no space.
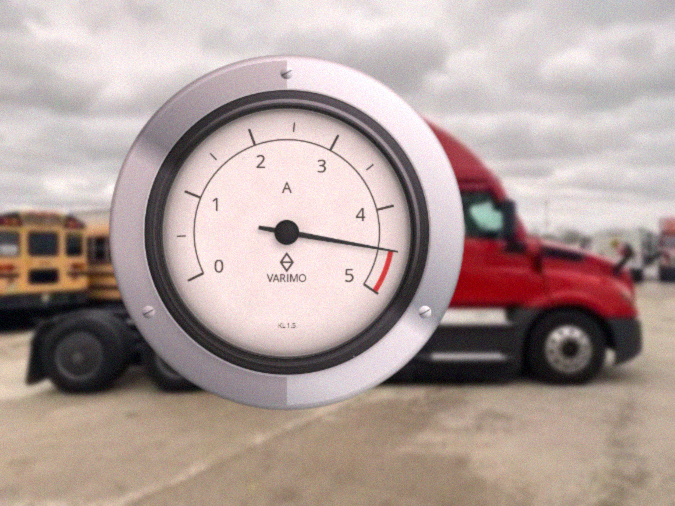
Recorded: 4.5A
